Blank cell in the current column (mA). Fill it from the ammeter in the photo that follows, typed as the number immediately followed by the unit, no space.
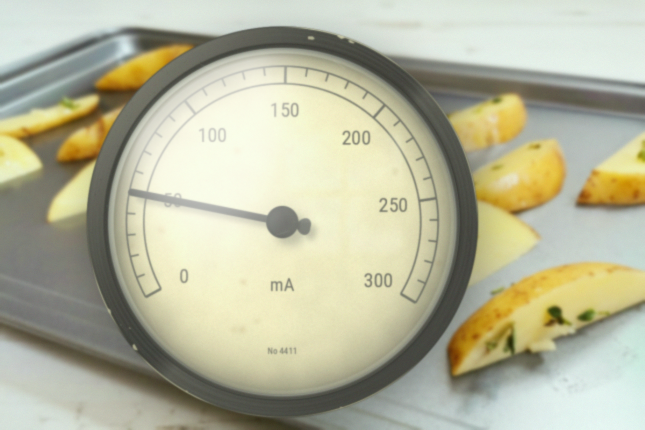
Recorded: 50mA
